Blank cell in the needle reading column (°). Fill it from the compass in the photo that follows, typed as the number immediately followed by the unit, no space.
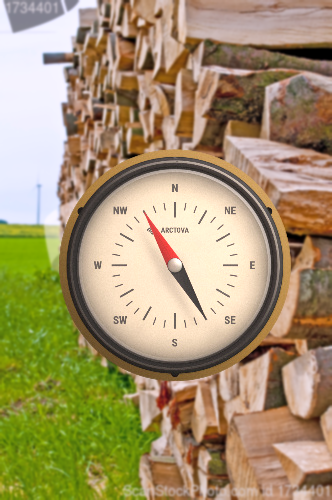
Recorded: 330°
